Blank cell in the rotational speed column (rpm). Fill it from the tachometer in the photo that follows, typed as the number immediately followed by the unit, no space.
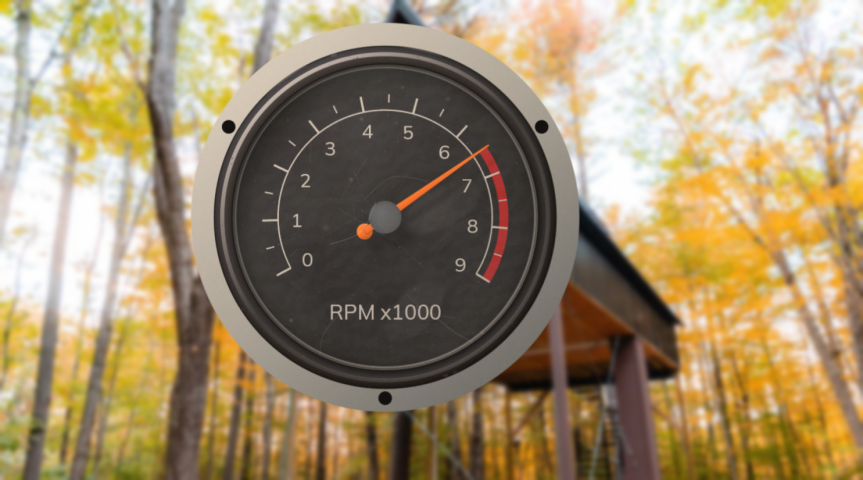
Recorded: 6500rpm
